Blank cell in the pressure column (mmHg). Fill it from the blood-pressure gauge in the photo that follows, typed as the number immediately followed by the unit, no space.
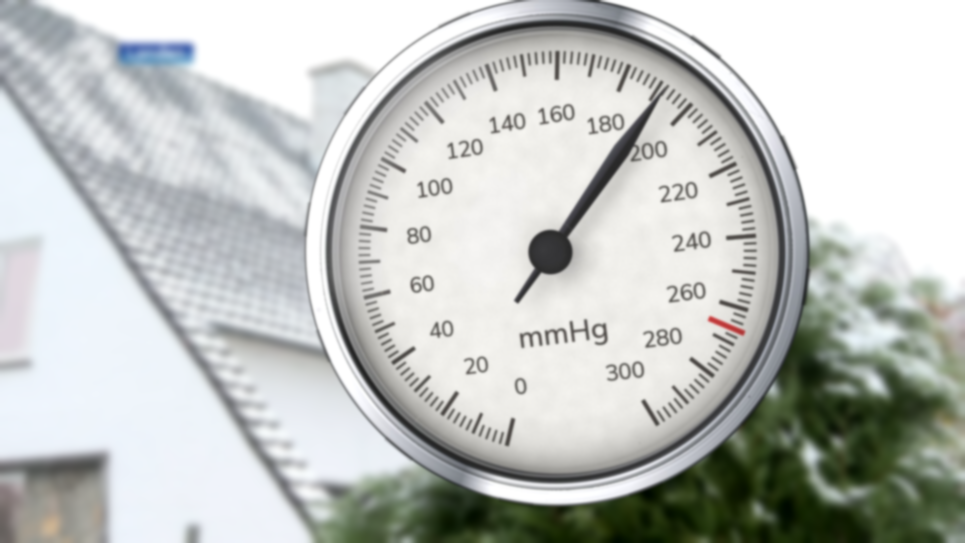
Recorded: 192mmHg
